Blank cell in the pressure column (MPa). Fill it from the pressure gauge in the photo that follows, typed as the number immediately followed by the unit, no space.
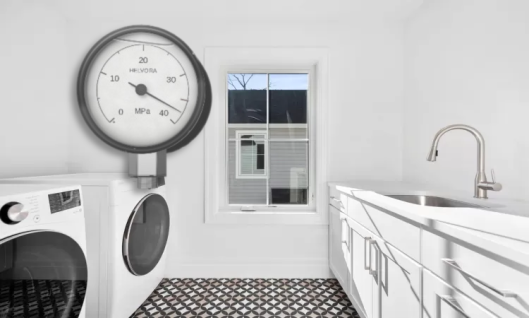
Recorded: 37.5MPa
